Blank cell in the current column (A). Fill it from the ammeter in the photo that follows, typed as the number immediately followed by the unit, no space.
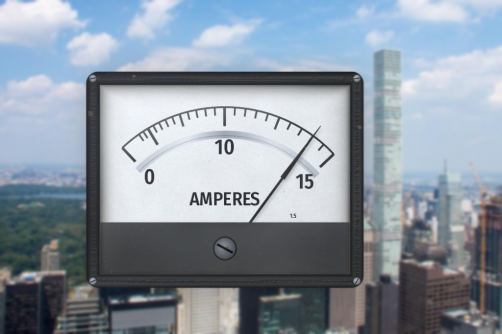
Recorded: 14A
